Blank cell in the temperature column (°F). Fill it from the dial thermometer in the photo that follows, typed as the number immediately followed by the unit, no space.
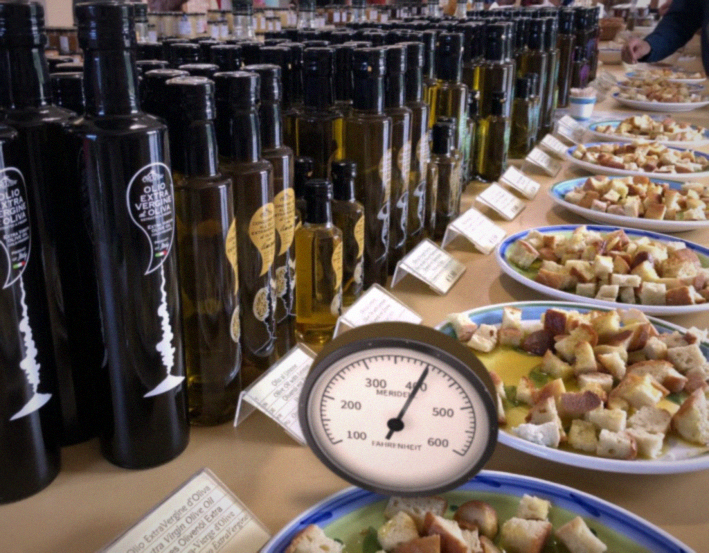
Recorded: 400°F
